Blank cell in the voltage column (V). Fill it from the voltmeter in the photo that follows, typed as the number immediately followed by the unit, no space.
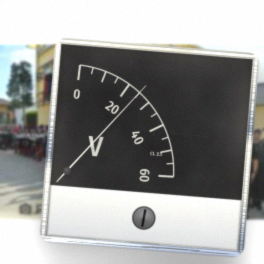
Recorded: 25V
